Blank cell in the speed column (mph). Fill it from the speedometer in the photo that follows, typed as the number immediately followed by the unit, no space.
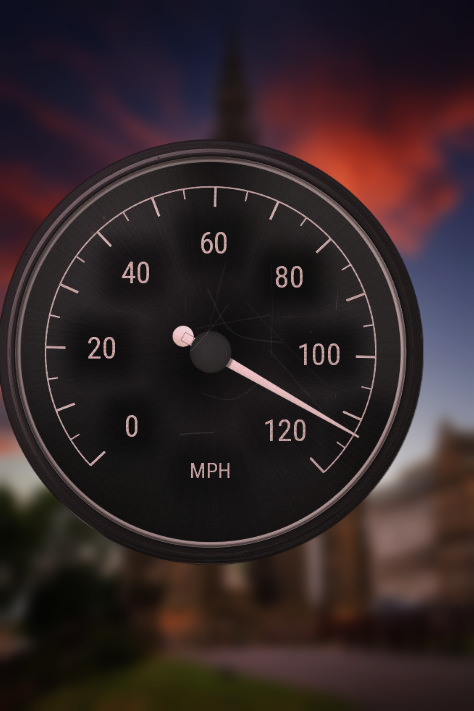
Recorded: 112.5mph
